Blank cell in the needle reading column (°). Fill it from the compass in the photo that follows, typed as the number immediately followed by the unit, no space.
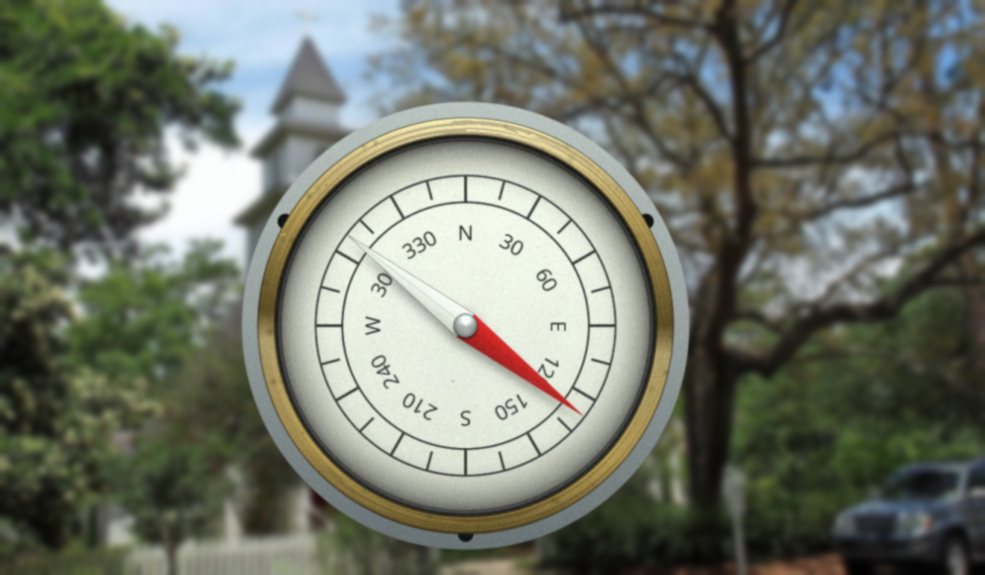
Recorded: 127.5°
